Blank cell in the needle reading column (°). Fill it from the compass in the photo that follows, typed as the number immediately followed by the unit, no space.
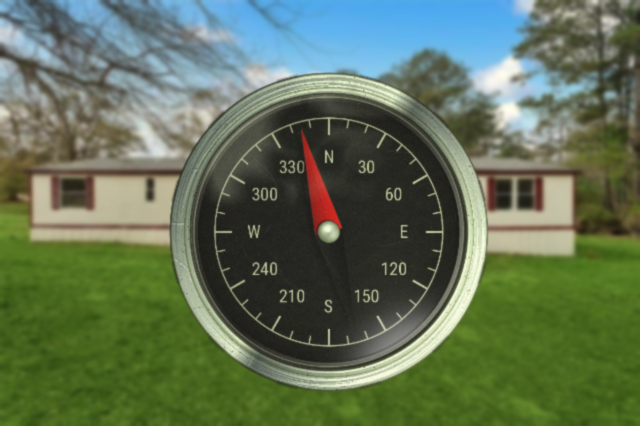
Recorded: 345°
